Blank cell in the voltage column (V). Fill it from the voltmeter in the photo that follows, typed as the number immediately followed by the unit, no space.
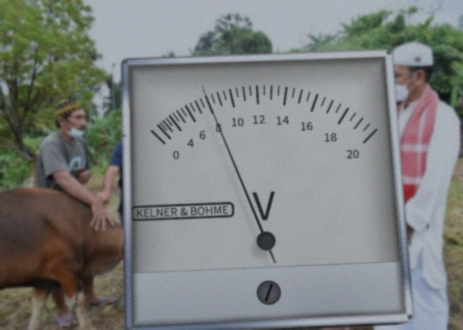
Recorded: 8V
